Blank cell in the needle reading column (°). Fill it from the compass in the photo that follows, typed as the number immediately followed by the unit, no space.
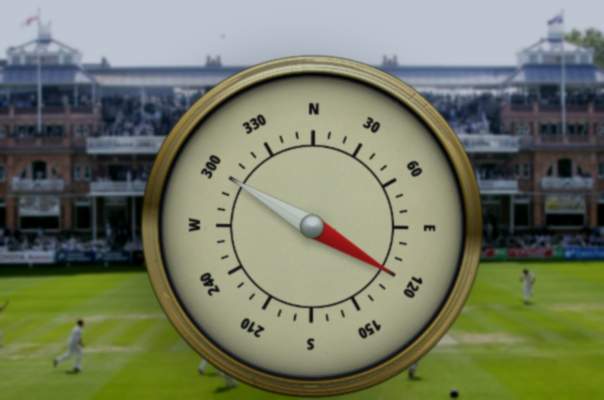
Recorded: 120°
